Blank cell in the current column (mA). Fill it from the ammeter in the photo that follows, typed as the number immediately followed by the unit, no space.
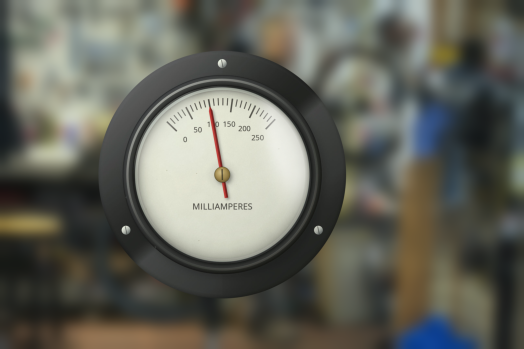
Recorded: 100mA
